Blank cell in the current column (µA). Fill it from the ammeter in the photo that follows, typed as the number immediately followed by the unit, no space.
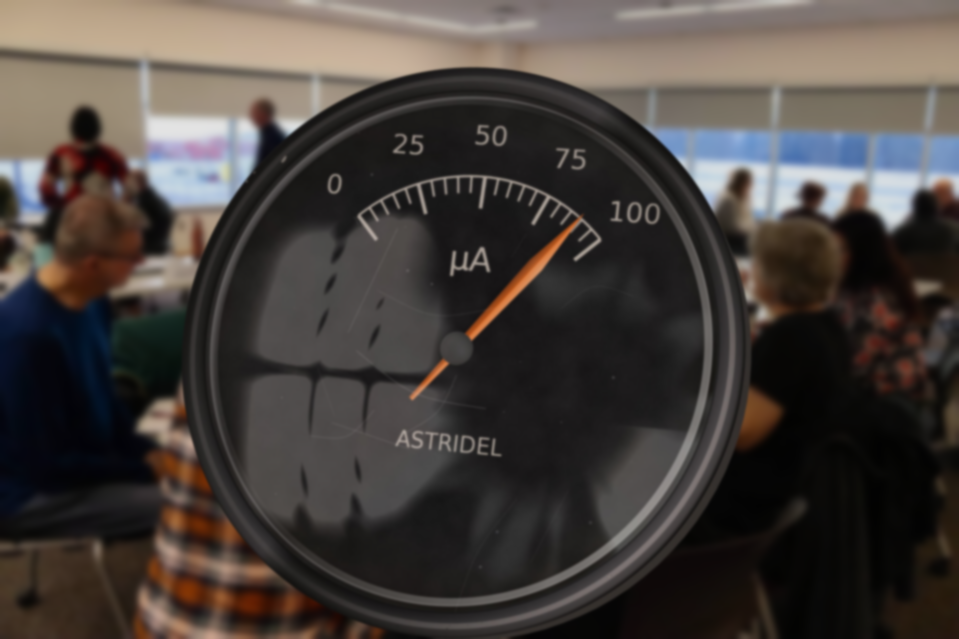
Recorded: 90µA
